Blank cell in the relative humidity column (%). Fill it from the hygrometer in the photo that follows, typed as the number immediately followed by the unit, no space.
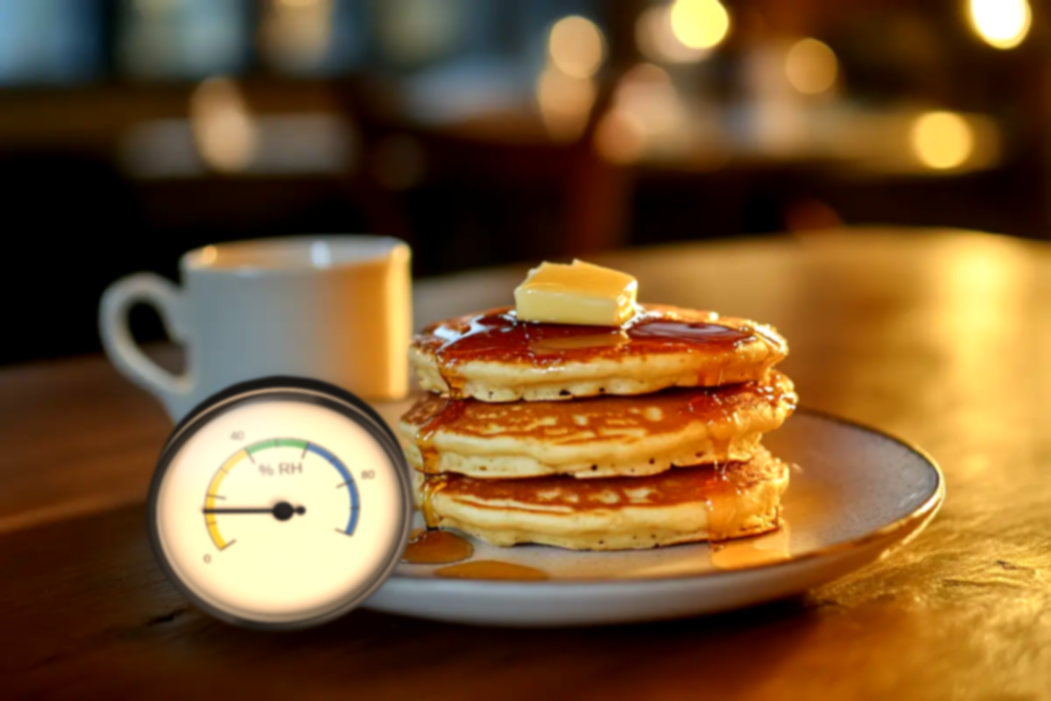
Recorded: 15%
